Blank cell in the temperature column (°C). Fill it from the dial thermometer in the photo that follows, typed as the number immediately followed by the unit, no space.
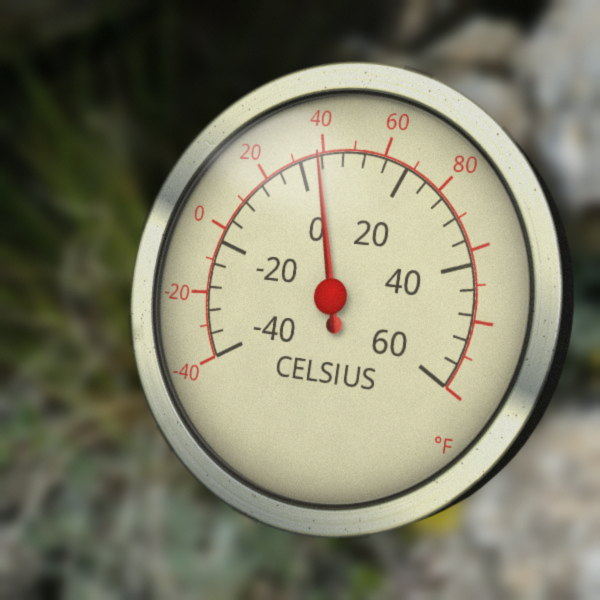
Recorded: 4°C
